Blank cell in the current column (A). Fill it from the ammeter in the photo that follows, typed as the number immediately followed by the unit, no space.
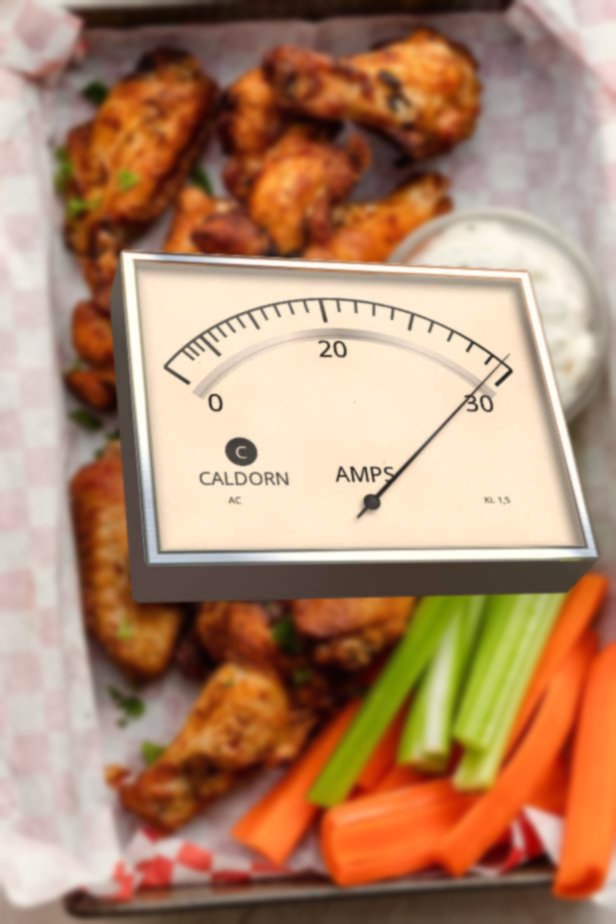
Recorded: 29.5A
